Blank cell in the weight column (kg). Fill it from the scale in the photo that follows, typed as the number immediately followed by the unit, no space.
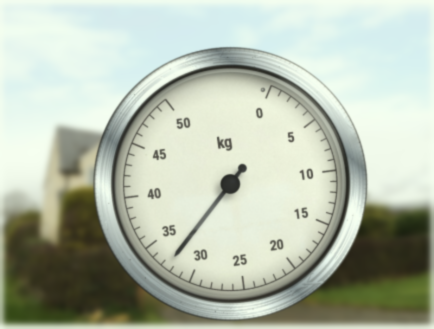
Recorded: 32.5kg
